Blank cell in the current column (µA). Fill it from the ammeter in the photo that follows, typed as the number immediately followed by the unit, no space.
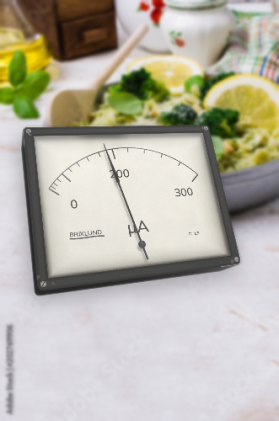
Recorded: 190µA
